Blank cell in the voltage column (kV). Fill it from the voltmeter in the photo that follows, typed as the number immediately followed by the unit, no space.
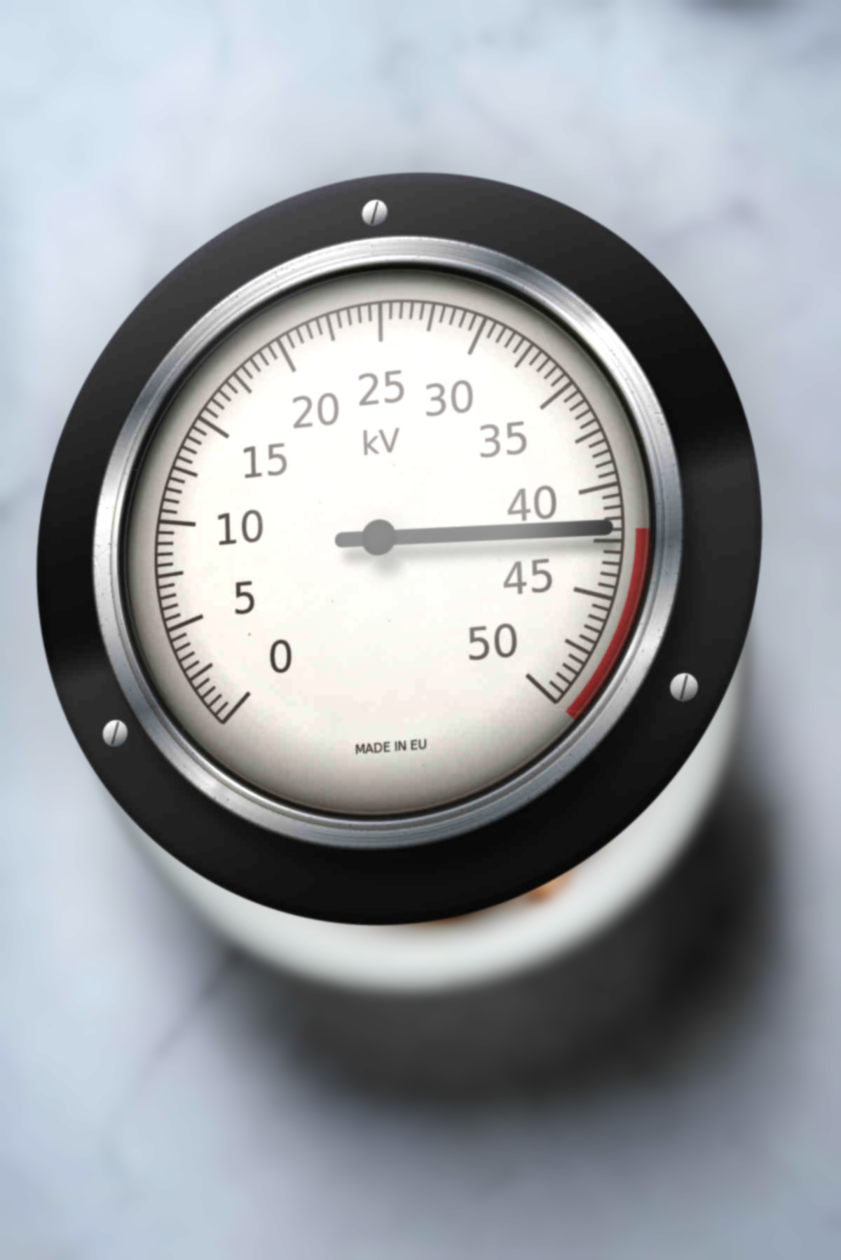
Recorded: 42kV
